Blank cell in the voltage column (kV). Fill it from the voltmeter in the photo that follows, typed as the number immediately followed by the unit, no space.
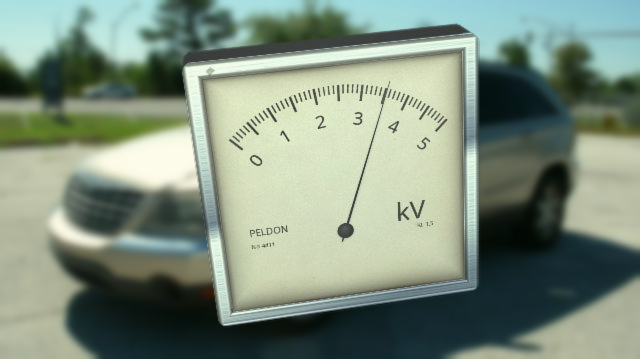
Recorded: 3.5kV
